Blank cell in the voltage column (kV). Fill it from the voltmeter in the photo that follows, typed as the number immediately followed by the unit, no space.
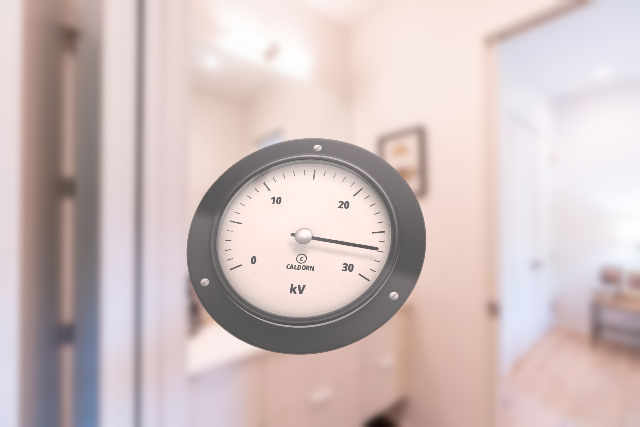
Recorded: 27kV
